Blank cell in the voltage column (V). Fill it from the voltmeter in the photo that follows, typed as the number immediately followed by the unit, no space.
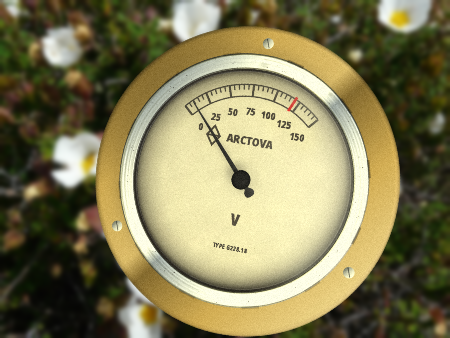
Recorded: 10V
